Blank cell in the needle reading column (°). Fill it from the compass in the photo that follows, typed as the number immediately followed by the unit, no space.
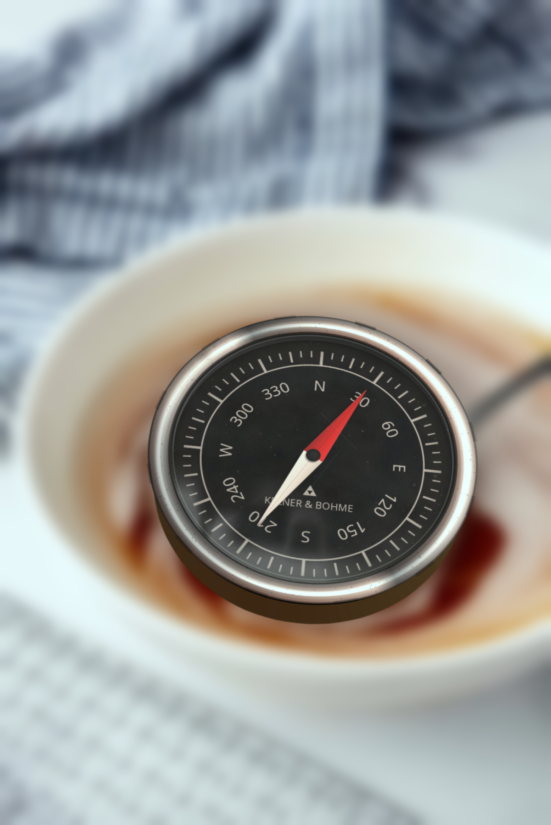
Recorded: 30°
